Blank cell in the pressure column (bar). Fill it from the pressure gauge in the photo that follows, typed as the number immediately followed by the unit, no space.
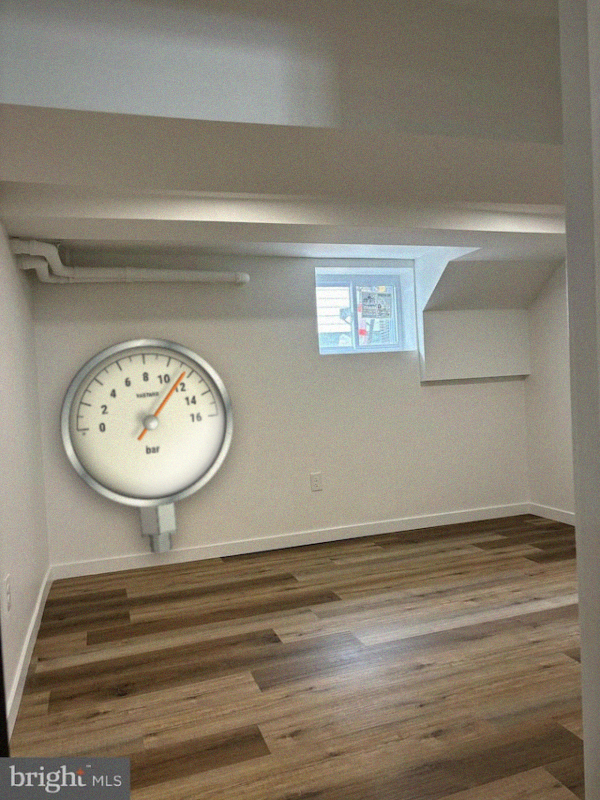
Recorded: 11.5bar
